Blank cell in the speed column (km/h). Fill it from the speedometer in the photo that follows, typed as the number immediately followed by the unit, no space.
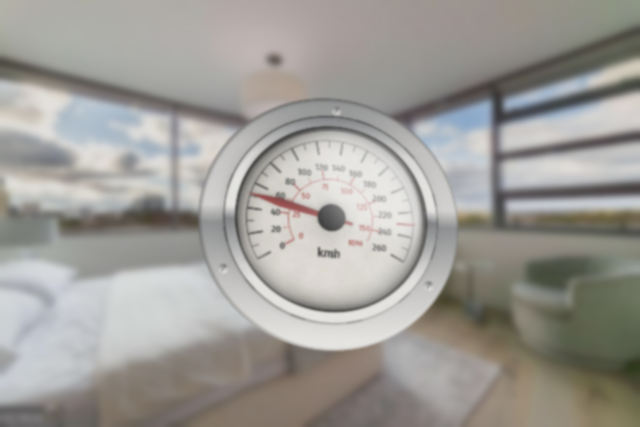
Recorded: 50km/h
